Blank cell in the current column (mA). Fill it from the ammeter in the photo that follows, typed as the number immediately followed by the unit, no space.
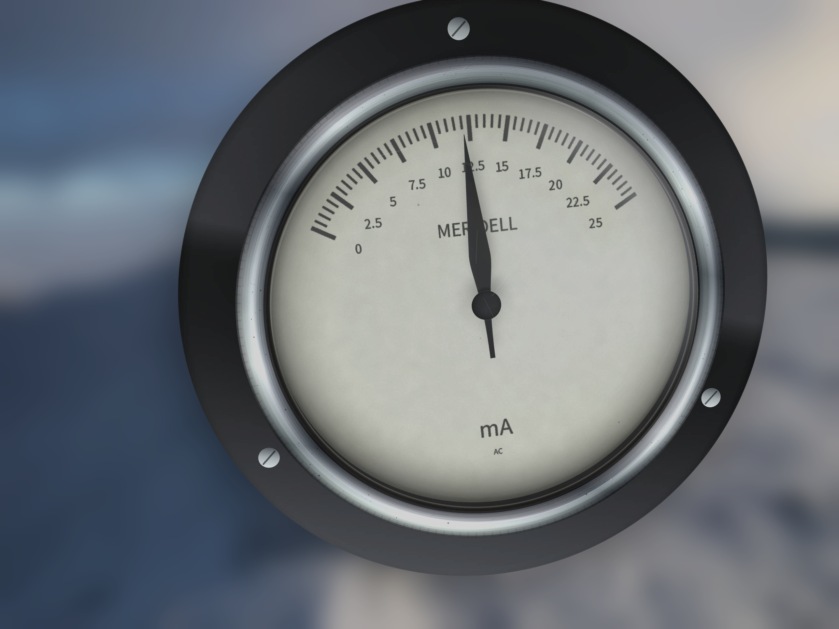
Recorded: 12mA
